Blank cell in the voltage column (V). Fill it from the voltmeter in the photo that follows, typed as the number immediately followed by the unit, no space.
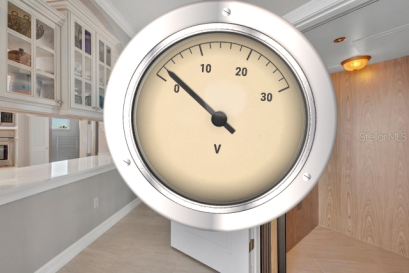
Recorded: 2V
